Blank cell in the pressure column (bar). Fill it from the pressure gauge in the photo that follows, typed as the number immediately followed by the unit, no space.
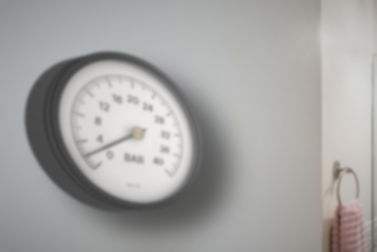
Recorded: 2bar
